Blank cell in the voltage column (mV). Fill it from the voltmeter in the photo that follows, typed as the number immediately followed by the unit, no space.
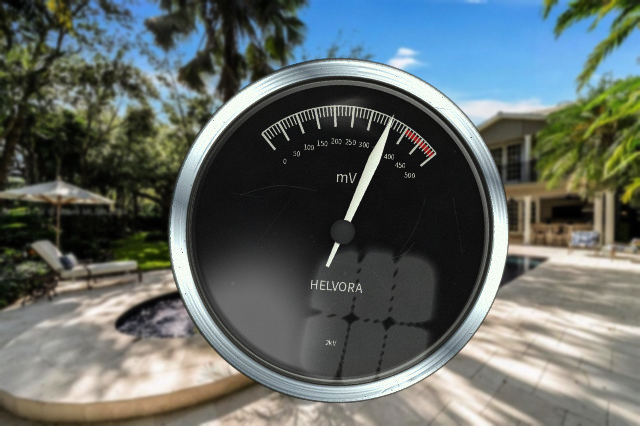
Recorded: 350mV
